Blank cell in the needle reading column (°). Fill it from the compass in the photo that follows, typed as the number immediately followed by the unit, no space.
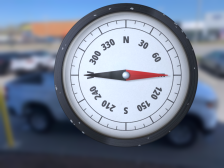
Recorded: 90°
